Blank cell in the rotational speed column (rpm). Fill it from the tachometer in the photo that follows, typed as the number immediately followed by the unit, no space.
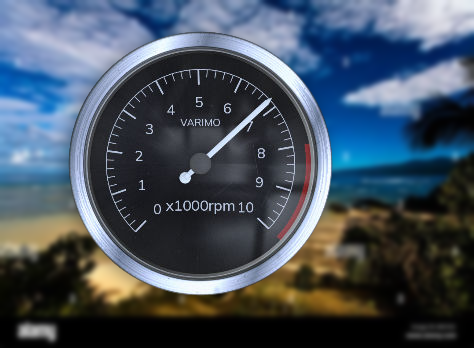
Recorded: 6800rpm
